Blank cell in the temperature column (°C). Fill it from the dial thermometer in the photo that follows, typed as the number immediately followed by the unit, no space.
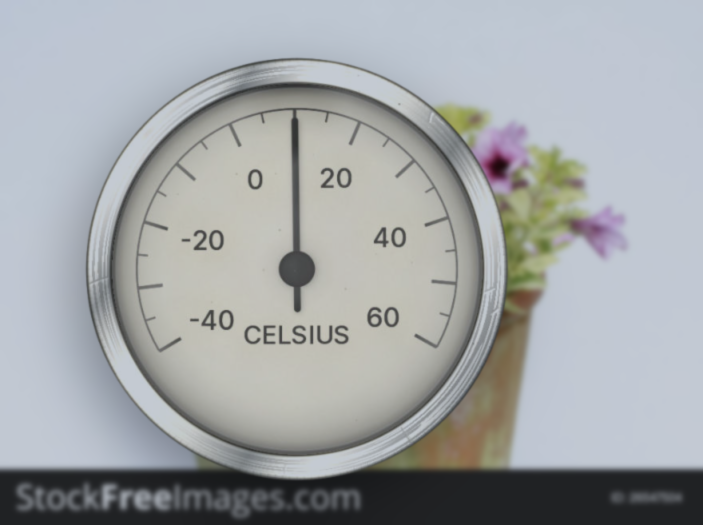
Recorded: 10°C
